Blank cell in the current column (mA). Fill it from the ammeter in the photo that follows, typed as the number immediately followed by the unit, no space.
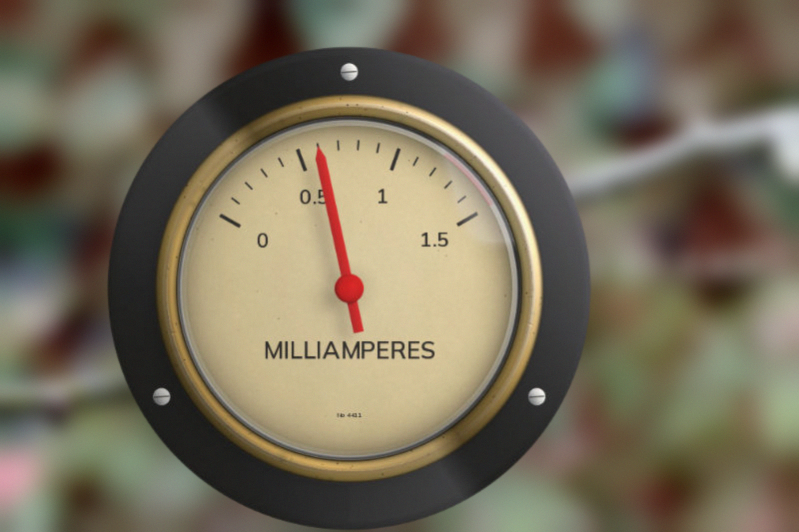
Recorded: 0.6mA
